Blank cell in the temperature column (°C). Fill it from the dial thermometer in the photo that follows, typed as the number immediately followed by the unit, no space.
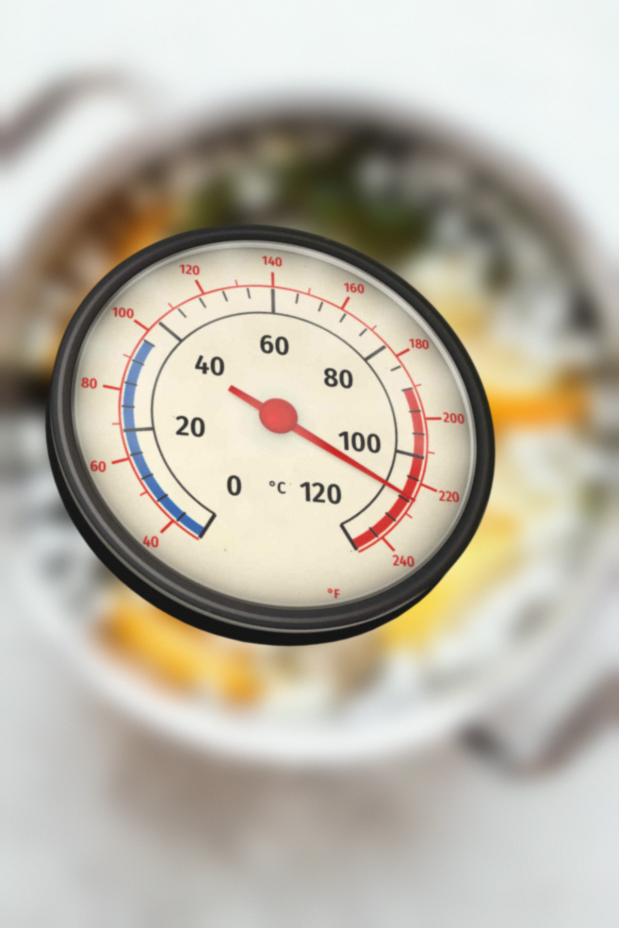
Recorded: 108°C
